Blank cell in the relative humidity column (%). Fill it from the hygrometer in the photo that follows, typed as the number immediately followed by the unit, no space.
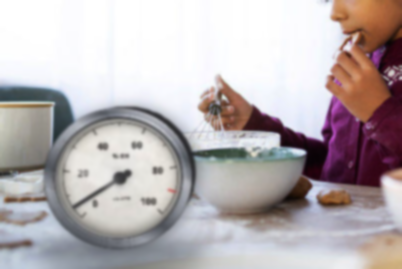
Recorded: 5%
